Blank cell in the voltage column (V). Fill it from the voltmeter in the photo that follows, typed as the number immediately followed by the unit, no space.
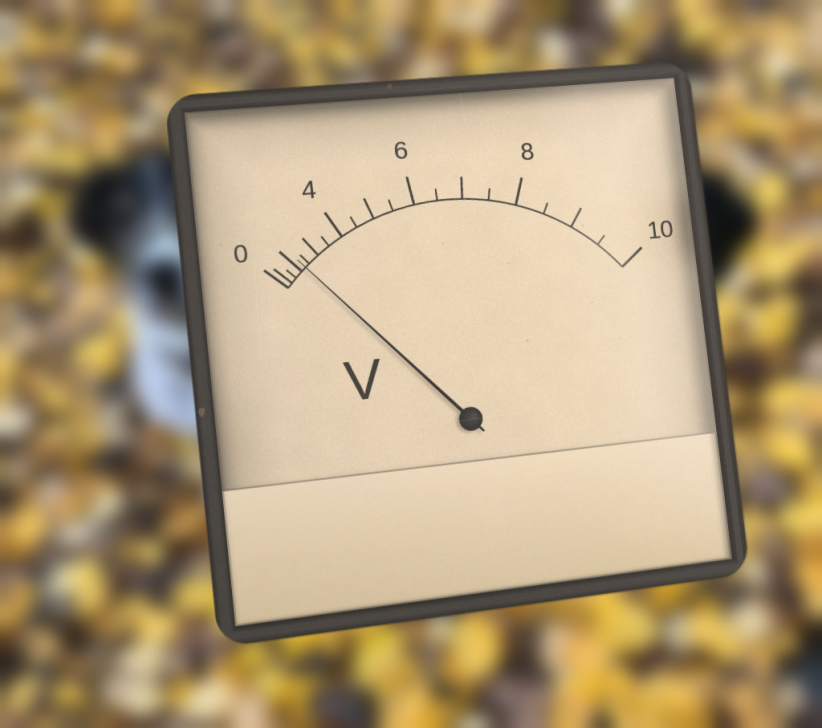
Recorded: 2.25V
